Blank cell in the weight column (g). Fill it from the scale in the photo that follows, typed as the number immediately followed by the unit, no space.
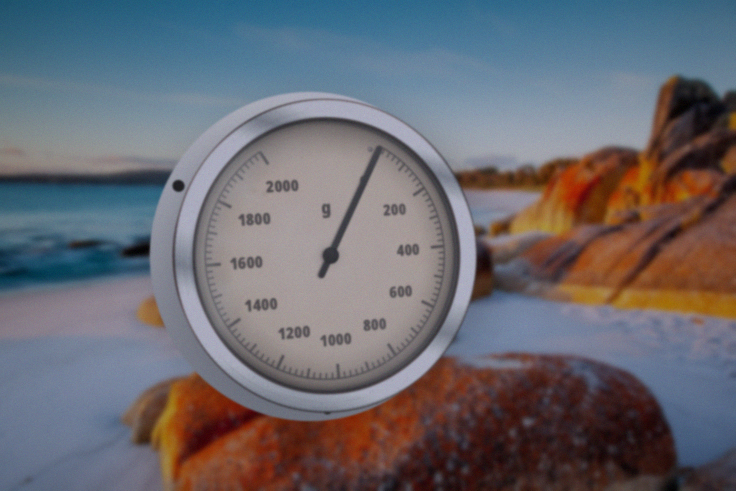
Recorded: 0g
